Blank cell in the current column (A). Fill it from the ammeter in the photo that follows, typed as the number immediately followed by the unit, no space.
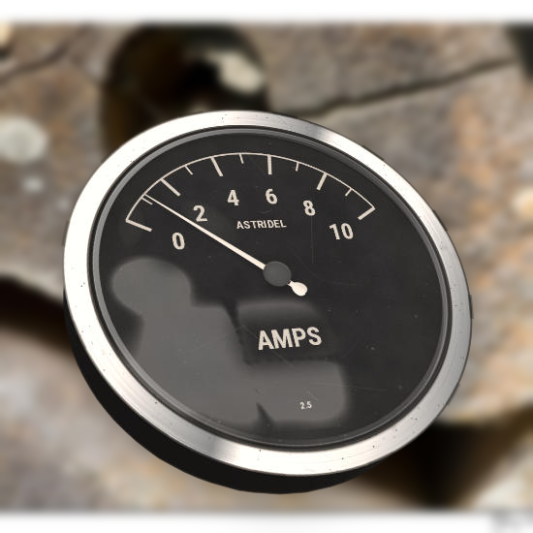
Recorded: 1A
